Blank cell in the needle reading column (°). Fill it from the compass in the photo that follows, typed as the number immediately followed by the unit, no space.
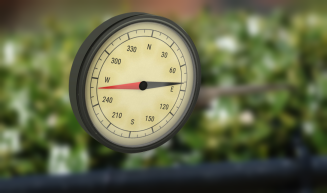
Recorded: 260°
